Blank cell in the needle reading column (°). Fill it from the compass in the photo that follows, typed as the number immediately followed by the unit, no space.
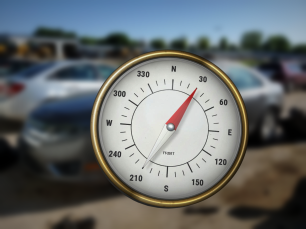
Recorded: 30°
